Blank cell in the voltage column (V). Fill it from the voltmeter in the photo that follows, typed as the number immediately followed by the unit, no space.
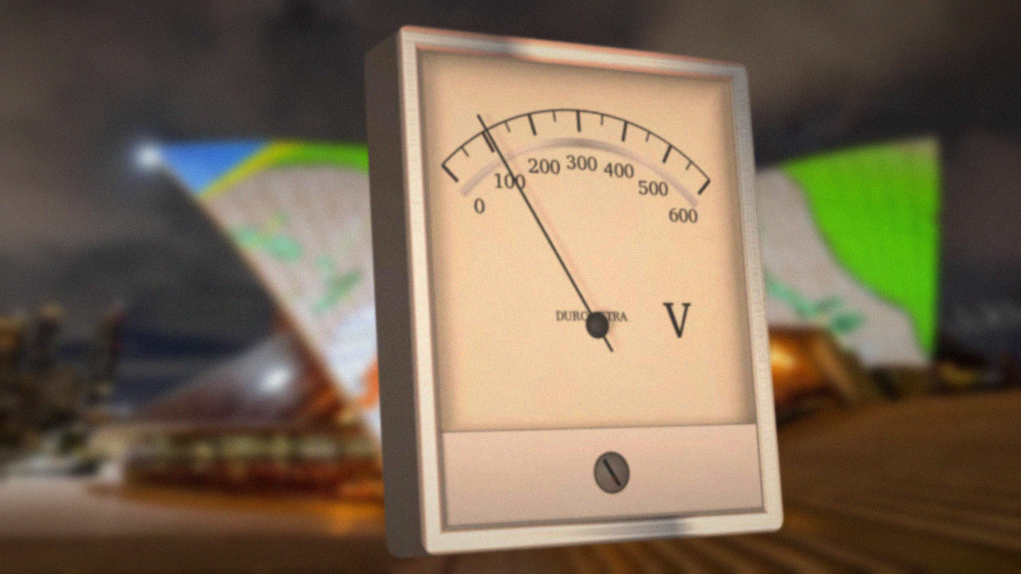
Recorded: 100V
